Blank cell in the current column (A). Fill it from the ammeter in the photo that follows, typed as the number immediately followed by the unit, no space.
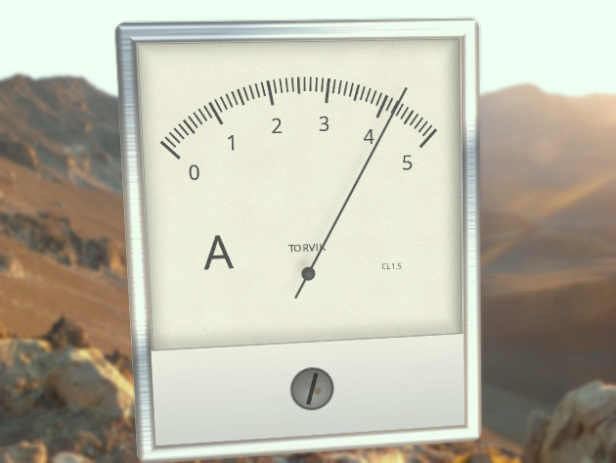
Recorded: 4.2A
